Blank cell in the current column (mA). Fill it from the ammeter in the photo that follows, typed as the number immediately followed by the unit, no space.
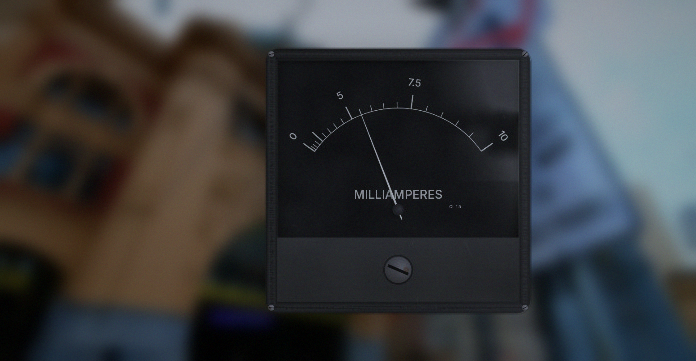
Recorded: 5.5mA
